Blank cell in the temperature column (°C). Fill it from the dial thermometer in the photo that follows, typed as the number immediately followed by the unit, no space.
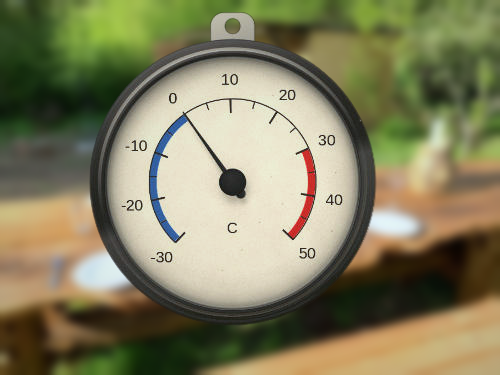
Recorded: 0°C
